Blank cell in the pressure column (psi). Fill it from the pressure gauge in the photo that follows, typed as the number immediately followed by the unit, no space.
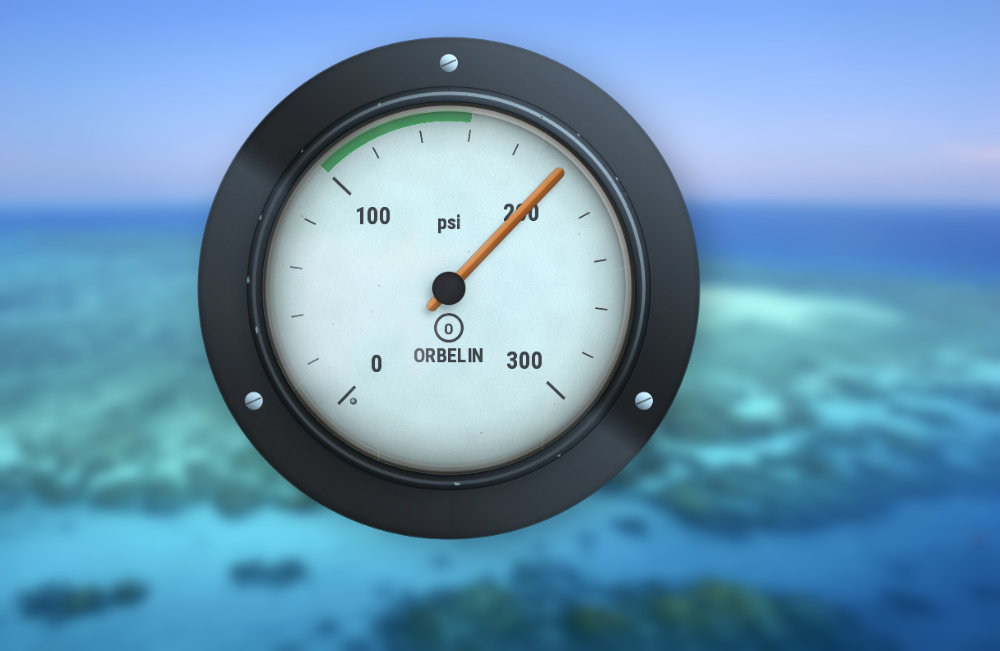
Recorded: 200psi
